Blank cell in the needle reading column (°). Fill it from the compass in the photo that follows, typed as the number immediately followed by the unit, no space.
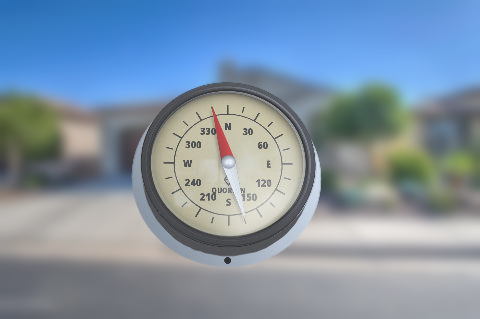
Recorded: 345°
